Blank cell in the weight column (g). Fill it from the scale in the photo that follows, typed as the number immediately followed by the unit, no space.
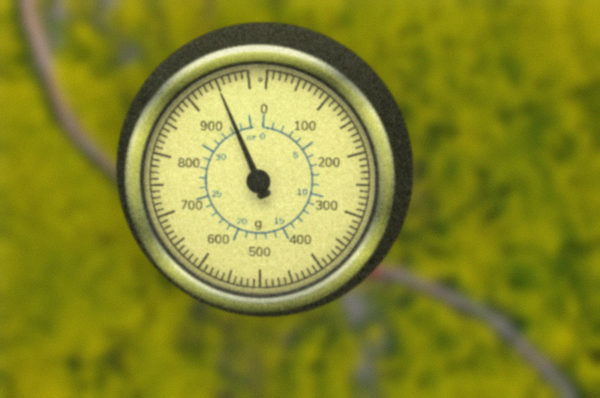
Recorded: 950g
